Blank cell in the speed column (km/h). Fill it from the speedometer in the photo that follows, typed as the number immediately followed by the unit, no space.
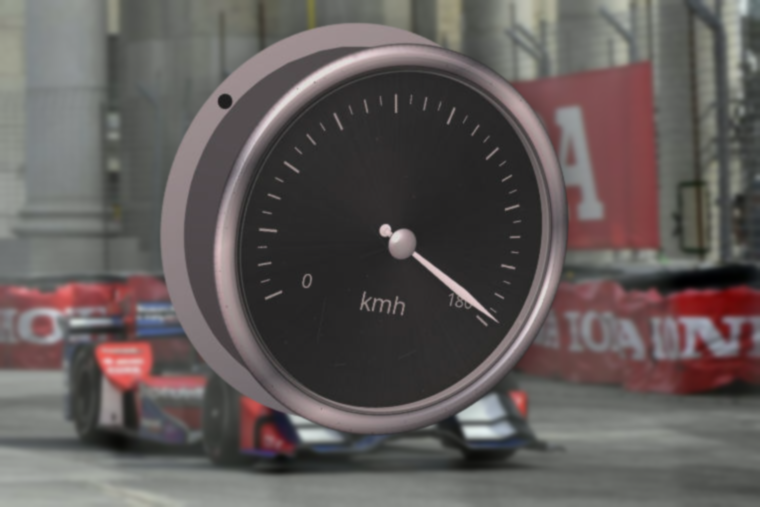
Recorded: 177.5km/h
